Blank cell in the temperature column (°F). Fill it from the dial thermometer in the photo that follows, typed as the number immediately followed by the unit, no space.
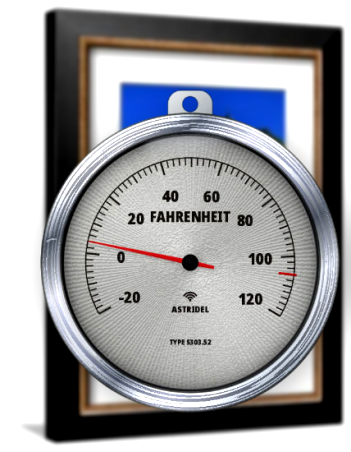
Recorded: 4°F
